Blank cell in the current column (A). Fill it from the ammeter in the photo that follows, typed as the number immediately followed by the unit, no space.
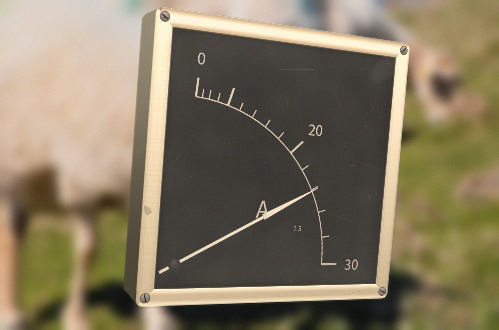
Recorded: 24A
